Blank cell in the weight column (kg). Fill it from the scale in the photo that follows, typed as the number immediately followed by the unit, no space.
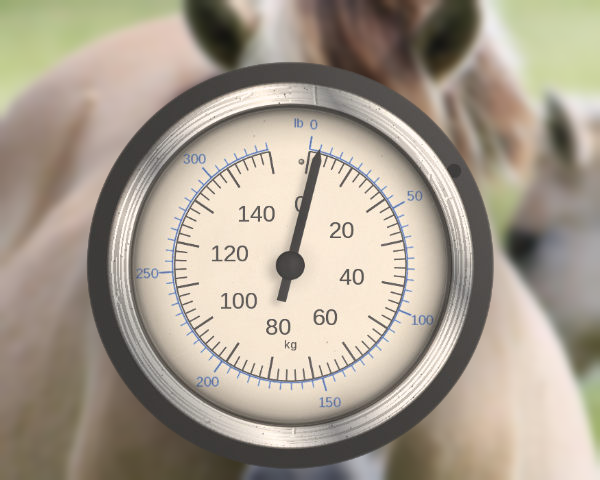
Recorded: 2kg
